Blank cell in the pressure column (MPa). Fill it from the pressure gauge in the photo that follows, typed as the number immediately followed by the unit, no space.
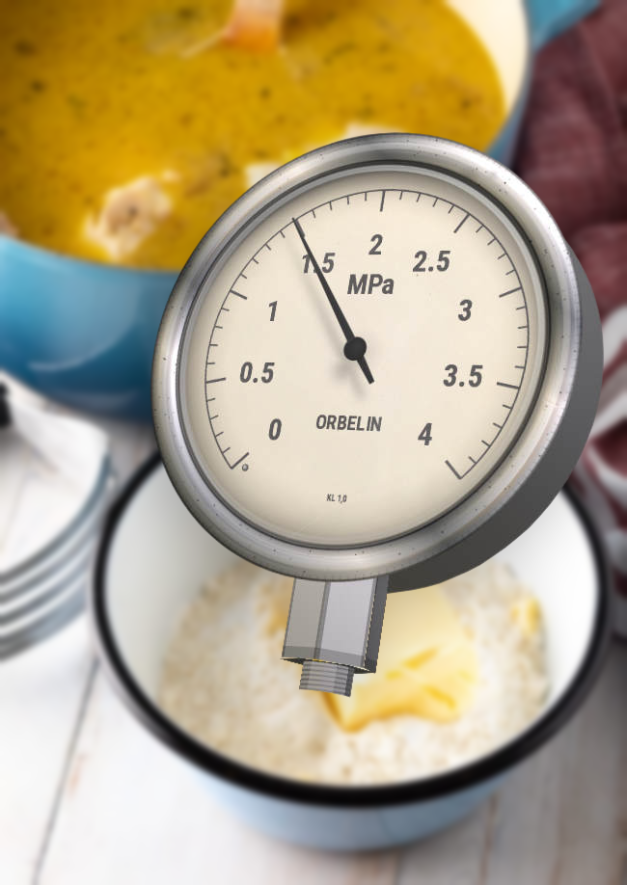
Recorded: 1.5MPa
